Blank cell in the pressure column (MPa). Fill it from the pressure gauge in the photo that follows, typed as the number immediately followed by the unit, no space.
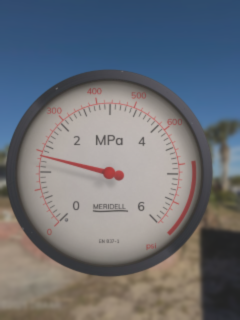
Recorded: 1.3MPa
